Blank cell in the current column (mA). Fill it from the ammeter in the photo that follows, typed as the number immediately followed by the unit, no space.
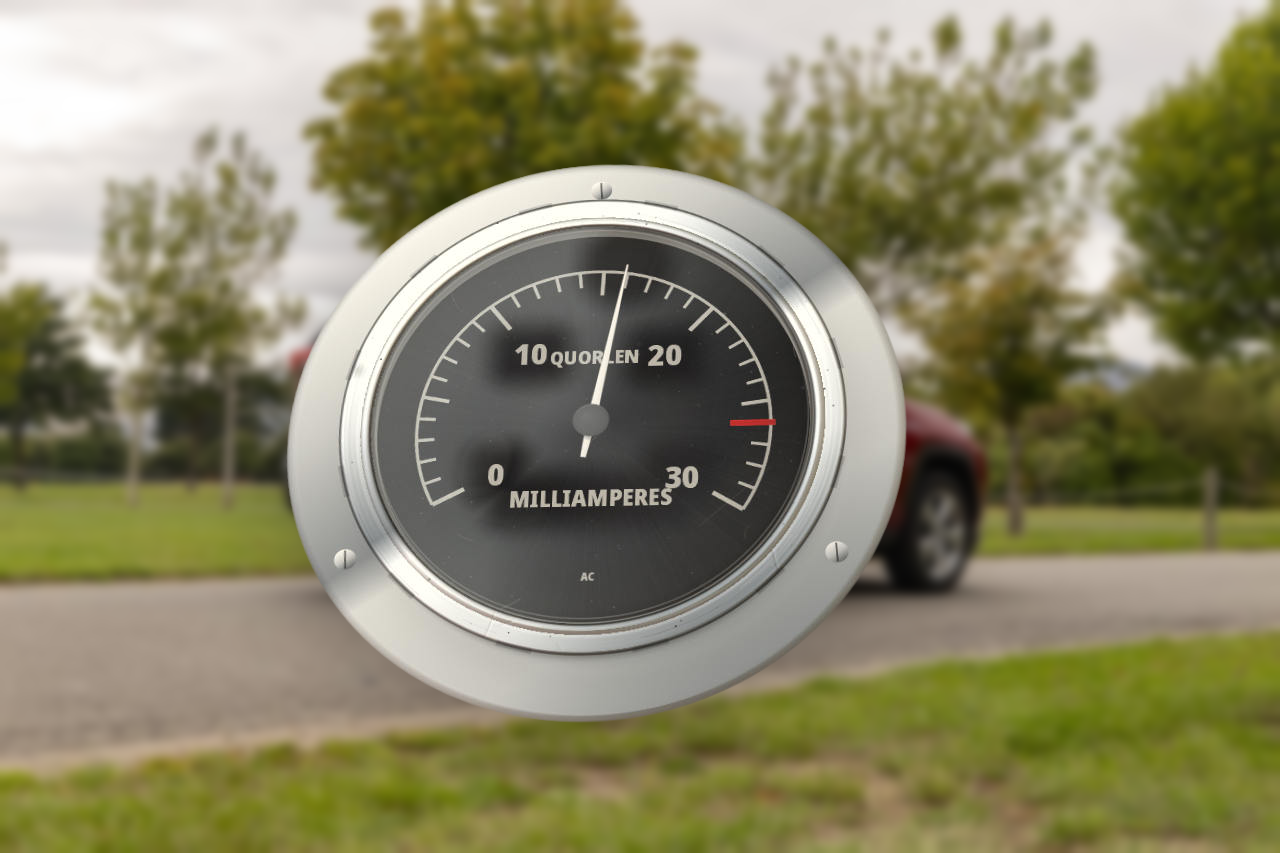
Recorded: 16mA
